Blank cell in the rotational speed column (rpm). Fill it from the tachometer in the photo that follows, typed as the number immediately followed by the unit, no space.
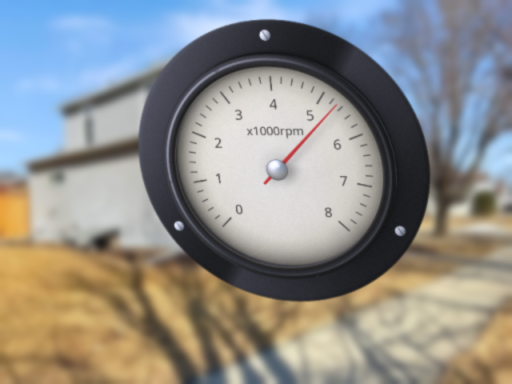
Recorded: 5300rpm
